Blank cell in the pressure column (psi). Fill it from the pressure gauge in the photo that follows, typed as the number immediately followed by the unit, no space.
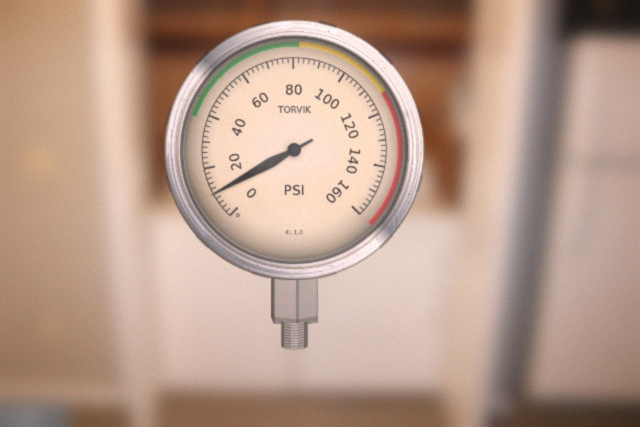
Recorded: 10psi
